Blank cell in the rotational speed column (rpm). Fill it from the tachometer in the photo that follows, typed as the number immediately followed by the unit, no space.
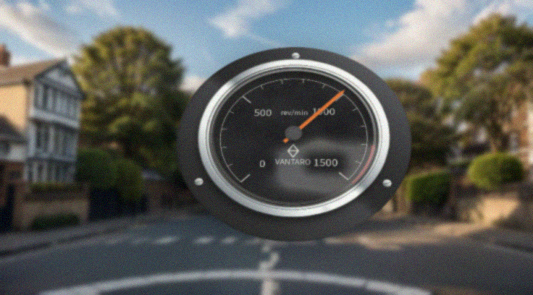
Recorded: 1000rpm
